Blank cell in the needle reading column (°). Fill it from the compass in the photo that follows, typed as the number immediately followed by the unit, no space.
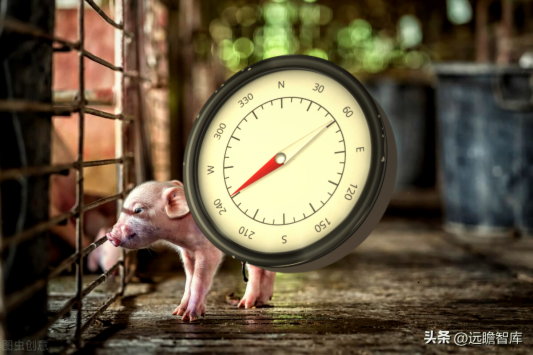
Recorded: 240°
